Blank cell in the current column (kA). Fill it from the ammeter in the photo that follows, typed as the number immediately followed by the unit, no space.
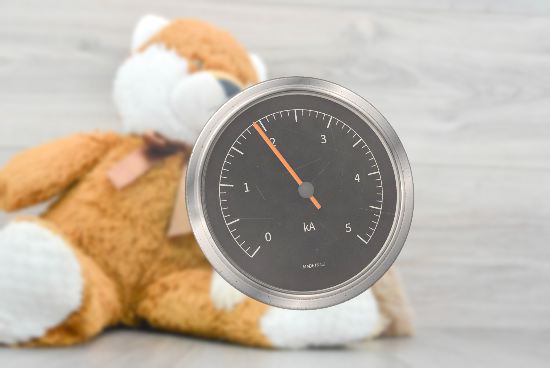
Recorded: 1.9kA
